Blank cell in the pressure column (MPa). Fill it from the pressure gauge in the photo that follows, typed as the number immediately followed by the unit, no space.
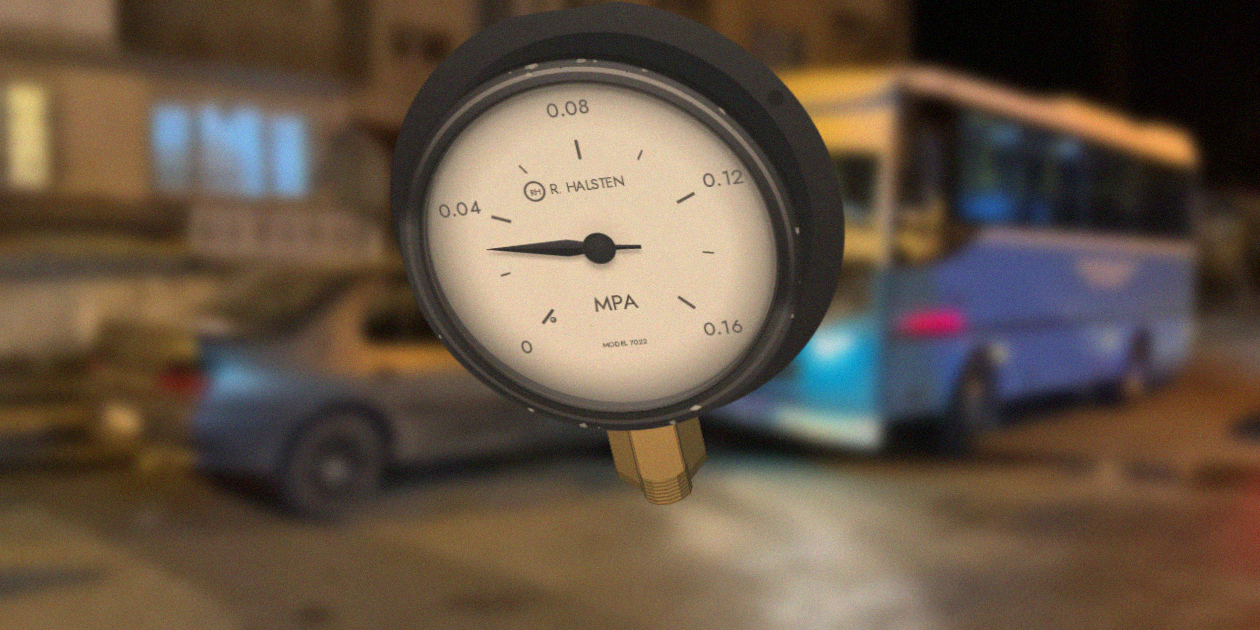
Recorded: 0.03MPa
